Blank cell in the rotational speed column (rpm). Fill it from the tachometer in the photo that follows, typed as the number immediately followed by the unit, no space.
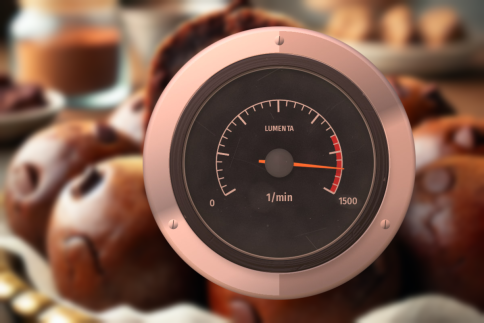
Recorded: 1350rpm
